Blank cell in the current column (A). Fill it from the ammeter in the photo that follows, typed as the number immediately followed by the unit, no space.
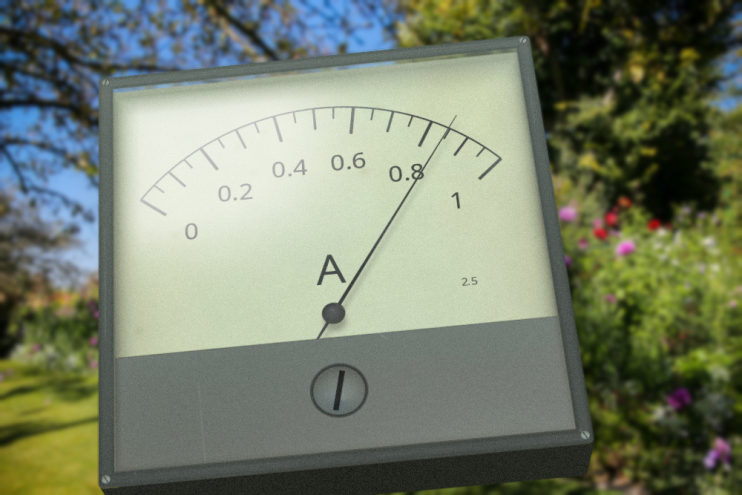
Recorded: 0.85A
